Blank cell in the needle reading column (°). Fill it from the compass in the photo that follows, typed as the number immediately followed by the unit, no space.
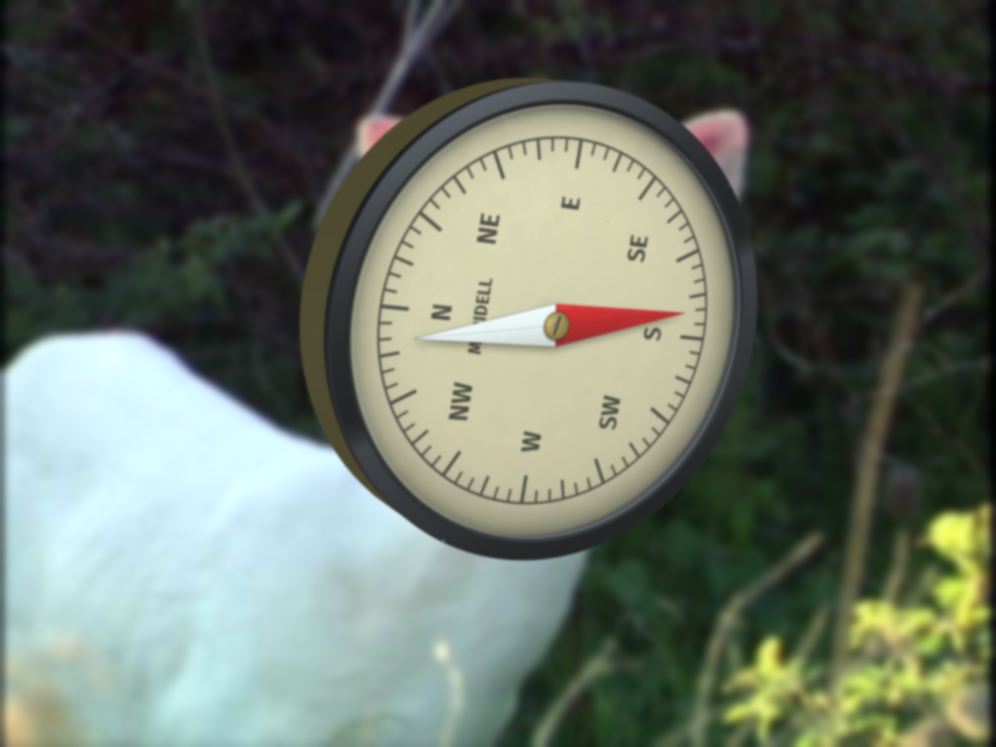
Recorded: 170°
